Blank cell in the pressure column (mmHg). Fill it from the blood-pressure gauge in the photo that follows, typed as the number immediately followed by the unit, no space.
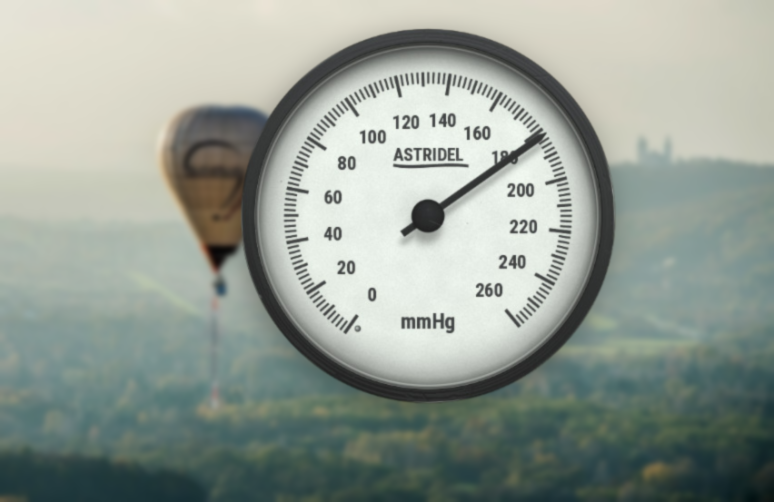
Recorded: 182mmHg
